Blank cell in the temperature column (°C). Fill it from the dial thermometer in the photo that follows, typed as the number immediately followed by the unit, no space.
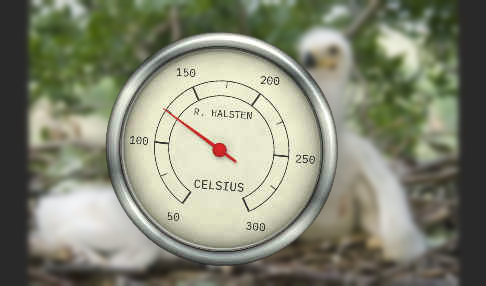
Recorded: 125°C
